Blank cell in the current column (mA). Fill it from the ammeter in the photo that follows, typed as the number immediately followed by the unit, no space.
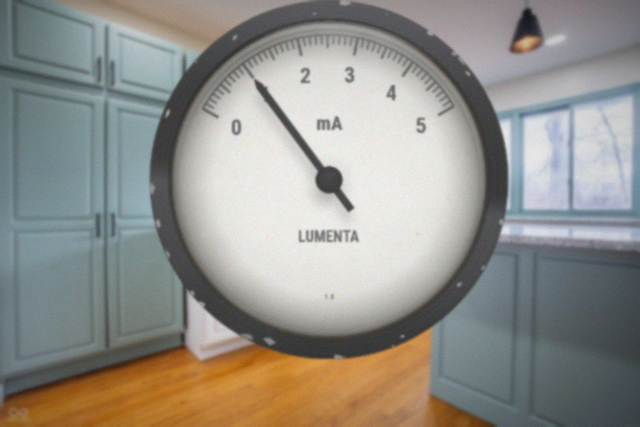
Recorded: 1mA
